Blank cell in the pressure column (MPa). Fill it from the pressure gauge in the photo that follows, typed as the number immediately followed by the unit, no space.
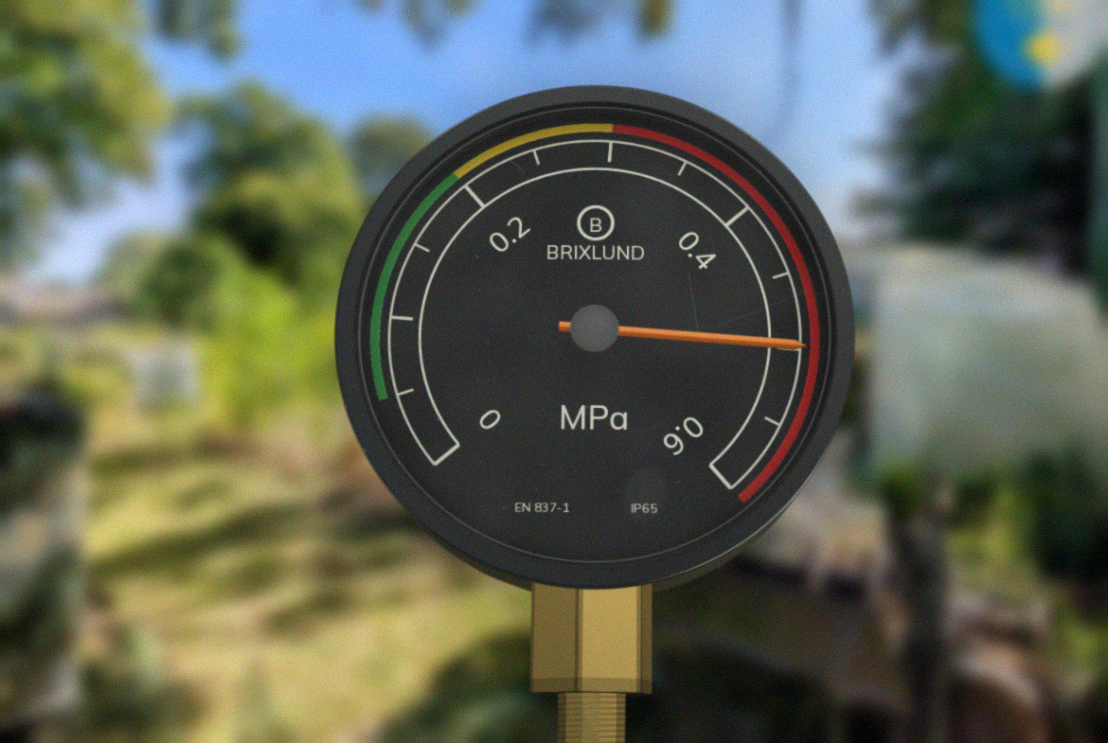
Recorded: 0.5MPa
